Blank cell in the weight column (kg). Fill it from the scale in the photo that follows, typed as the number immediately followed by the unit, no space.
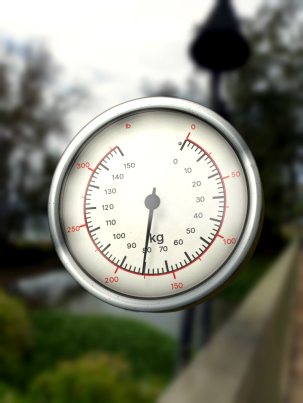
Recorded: 80kg
